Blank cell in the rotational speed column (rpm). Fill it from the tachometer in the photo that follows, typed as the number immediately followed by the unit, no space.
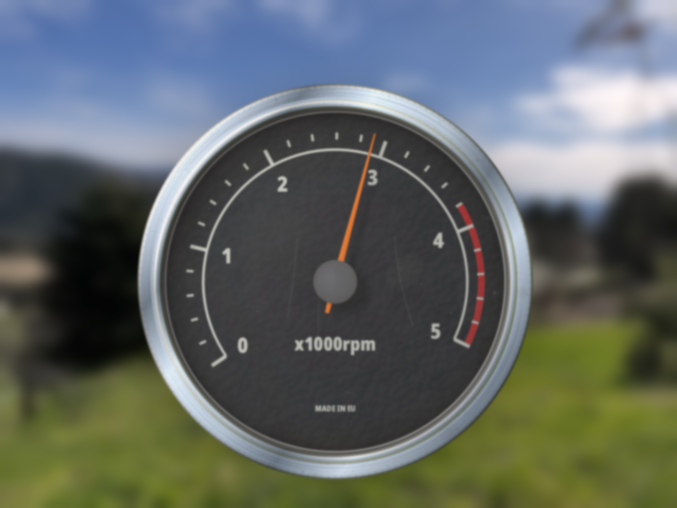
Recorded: 2900rpm
